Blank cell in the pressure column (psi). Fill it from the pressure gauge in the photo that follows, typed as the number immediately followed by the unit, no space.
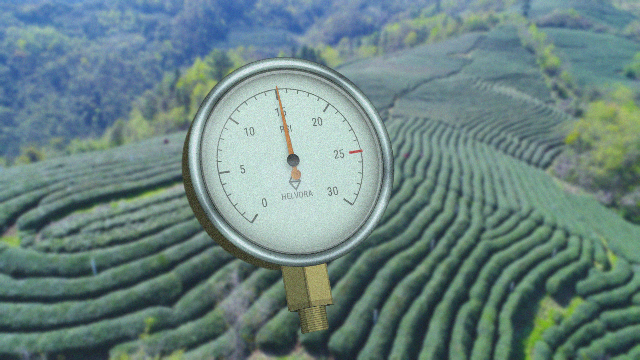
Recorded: 15psi
